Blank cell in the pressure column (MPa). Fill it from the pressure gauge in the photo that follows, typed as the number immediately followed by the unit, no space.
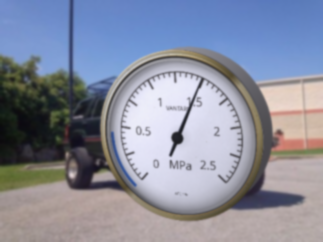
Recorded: 1.5MPa
